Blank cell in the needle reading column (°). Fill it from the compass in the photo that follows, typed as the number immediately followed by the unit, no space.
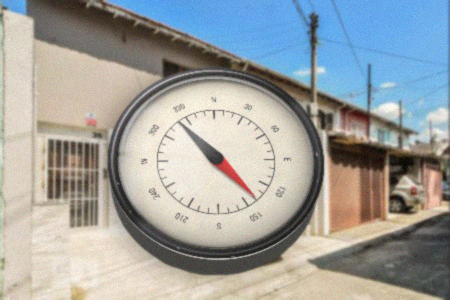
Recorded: 140°
